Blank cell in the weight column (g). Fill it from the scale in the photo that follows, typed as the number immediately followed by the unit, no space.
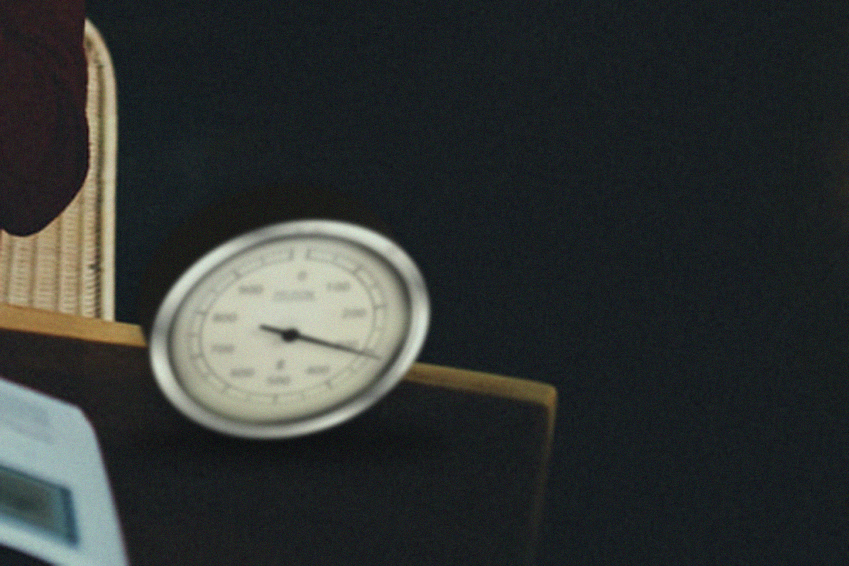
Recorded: 300g
